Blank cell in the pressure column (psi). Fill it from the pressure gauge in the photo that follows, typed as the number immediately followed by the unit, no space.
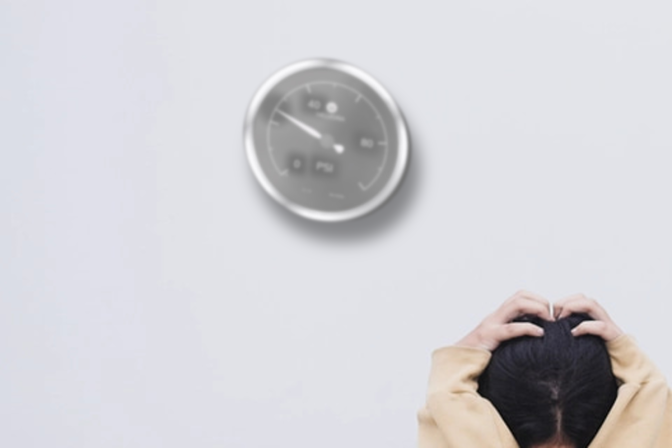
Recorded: 25psi
